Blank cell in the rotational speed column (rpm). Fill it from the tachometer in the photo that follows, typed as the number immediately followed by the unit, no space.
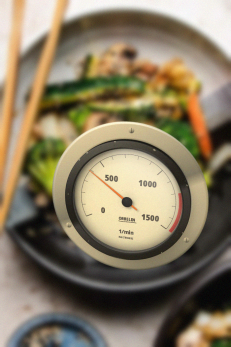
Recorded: 400rpm
